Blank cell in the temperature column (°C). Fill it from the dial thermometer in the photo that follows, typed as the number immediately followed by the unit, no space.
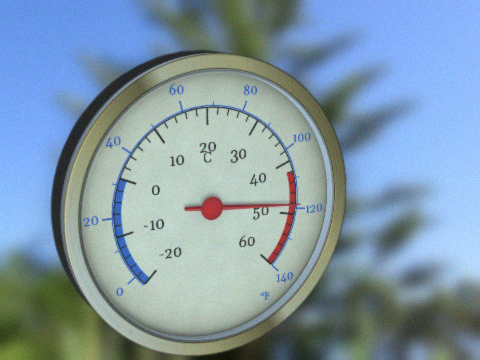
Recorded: 48°C
